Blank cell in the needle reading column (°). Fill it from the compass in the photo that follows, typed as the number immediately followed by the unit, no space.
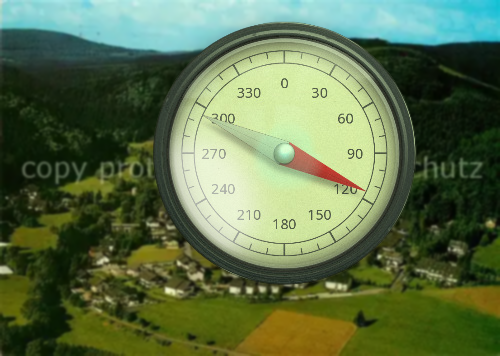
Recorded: 115°
